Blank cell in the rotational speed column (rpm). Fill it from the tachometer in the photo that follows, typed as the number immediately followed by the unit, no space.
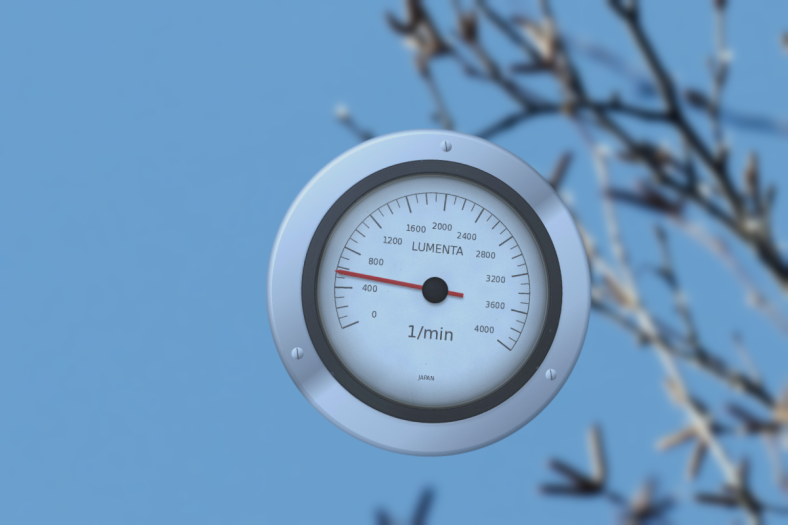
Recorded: 550rpm
